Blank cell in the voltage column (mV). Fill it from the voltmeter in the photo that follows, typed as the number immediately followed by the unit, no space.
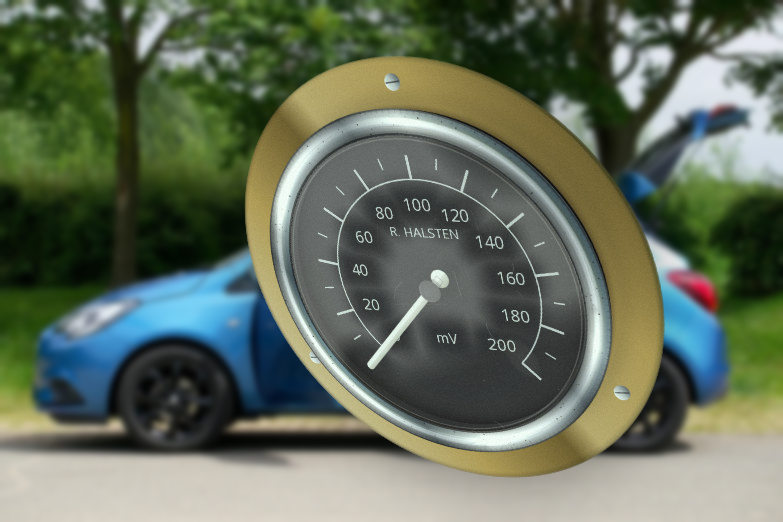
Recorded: 0mV
